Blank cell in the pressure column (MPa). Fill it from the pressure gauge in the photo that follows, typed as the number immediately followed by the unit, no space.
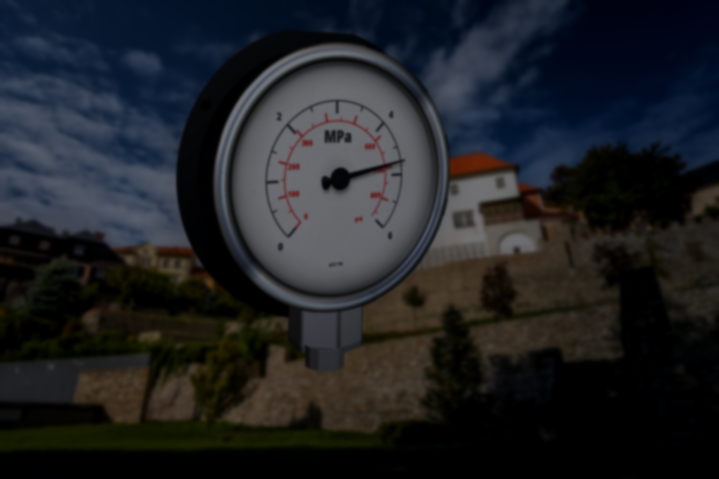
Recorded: 4.75MPa
